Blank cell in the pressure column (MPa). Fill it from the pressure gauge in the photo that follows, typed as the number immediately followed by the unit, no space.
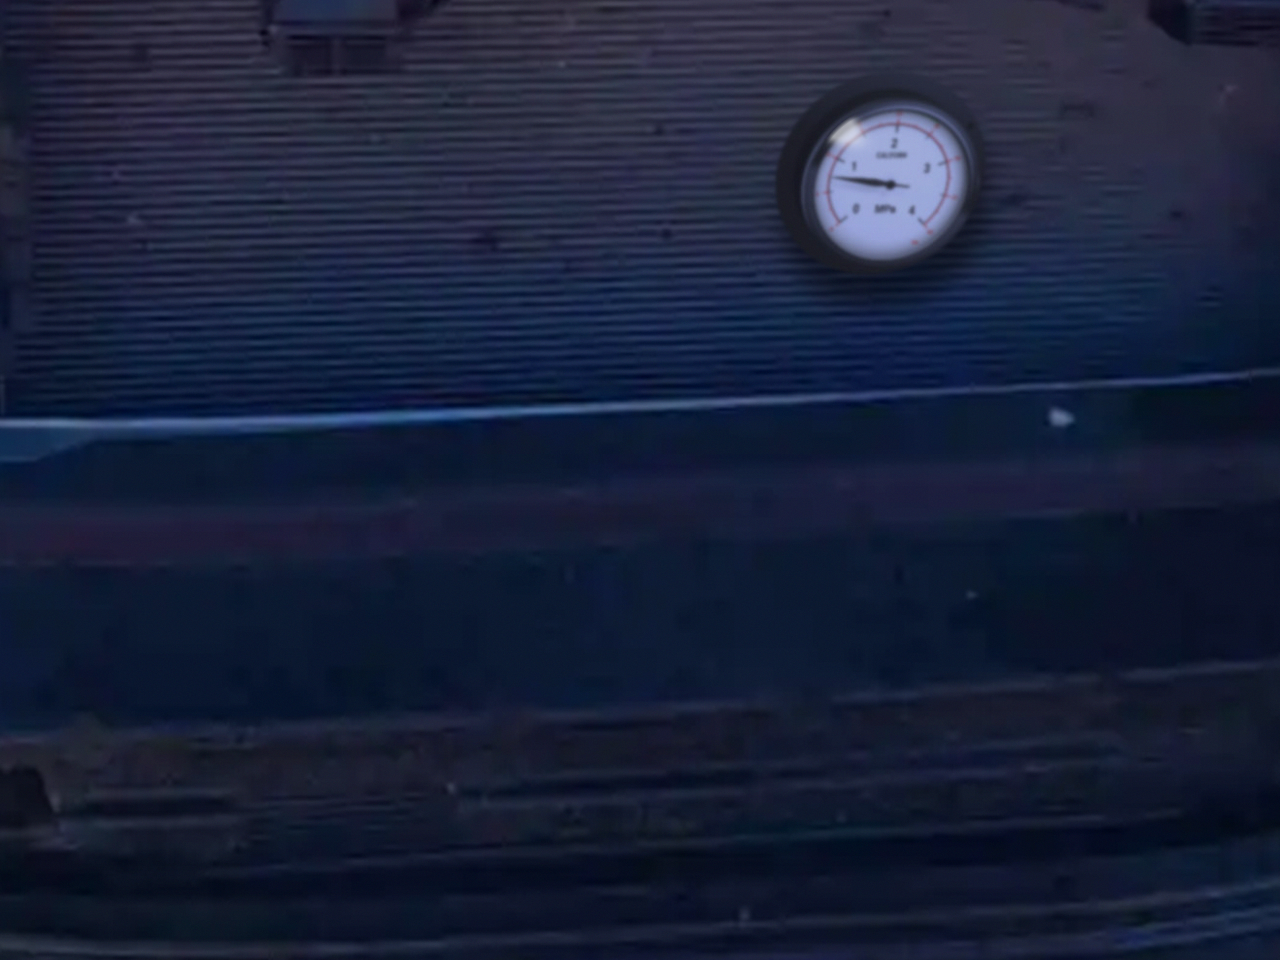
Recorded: 0.75MPa
